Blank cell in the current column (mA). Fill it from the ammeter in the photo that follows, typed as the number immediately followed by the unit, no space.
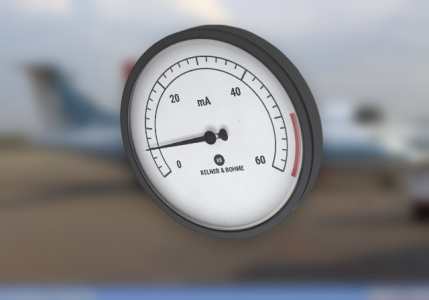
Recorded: 6mA
